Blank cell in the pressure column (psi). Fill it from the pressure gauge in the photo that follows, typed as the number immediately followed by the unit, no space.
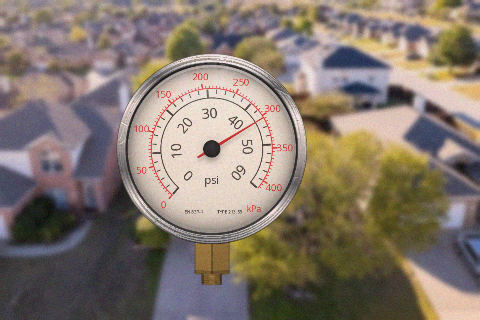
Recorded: 44psi
